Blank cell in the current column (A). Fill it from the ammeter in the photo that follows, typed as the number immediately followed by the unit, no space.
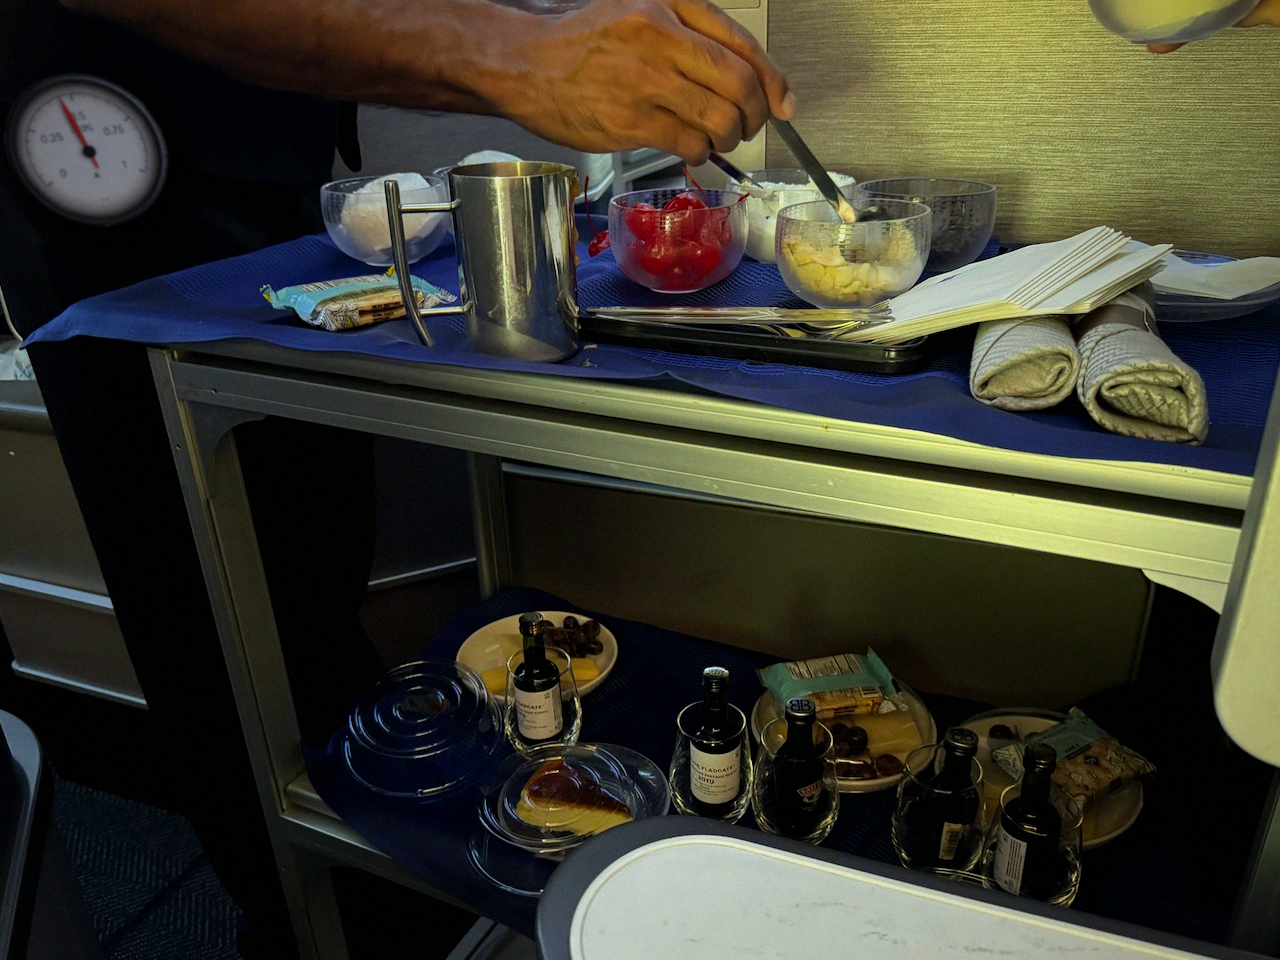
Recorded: 0.45A
